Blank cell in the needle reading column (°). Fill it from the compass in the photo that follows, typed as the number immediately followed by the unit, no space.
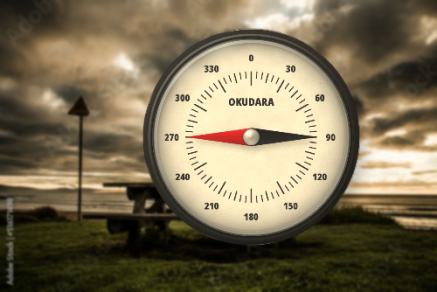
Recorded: 270°
